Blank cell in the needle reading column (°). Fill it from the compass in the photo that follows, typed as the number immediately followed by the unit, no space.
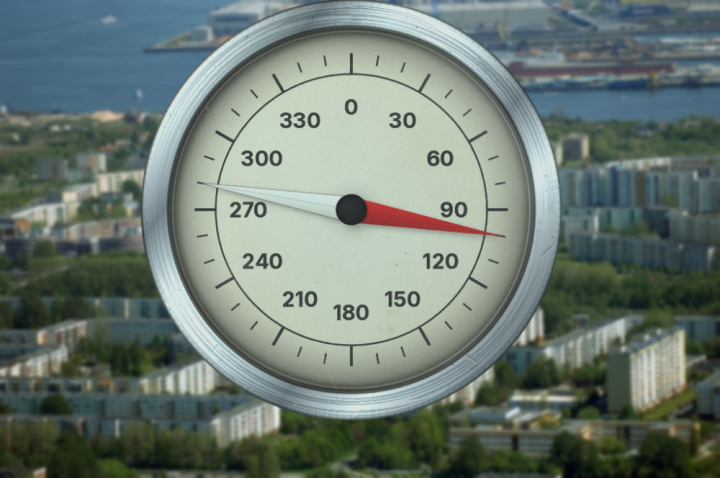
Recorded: 100°
